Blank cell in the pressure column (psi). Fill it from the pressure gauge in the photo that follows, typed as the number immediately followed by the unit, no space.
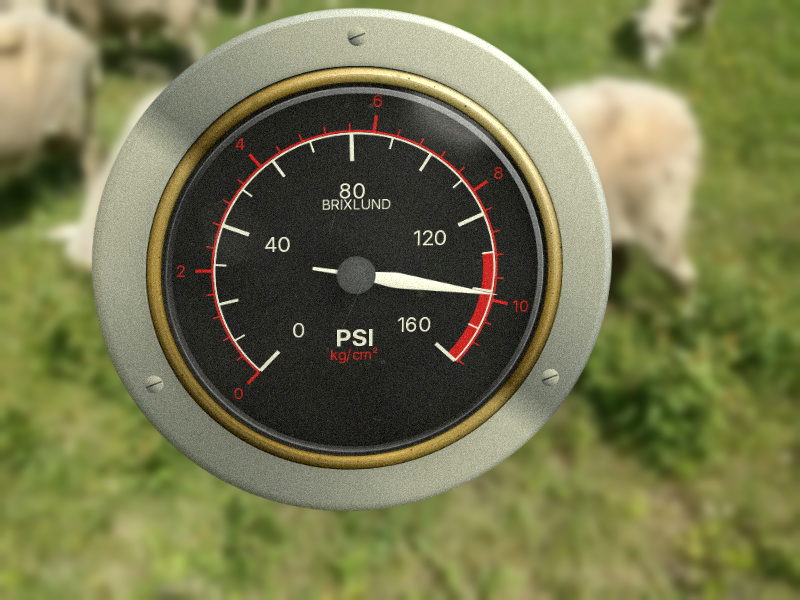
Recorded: 140psi
